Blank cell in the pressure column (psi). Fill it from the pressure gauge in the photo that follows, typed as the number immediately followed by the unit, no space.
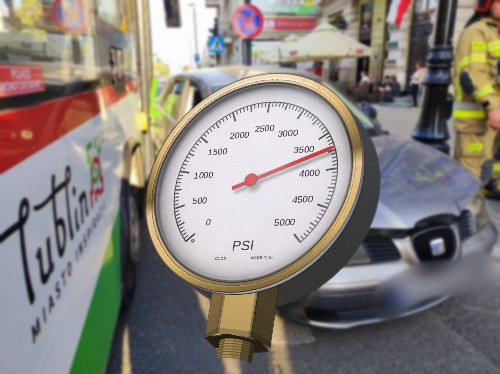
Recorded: 3750psi
